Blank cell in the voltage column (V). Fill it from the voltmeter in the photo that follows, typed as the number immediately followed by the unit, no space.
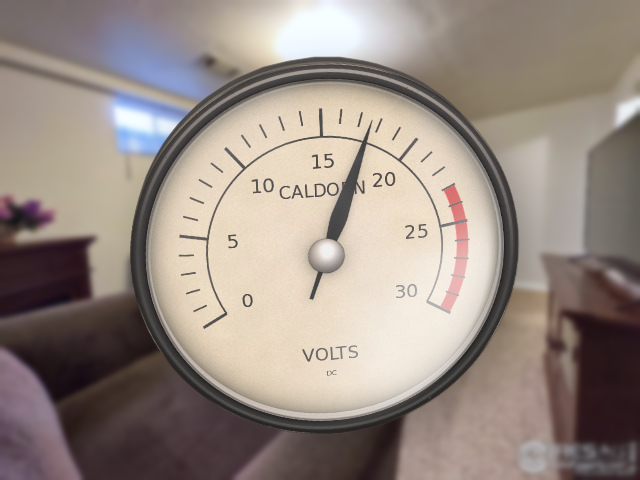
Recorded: 17.5V
